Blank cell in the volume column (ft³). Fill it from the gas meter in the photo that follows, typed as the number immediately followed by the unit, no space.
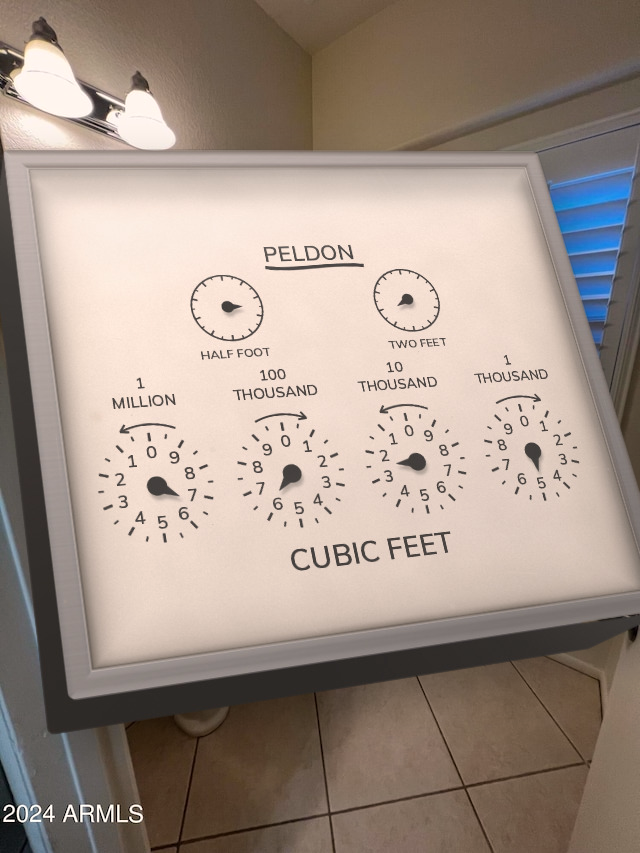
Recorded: 662500ft³
